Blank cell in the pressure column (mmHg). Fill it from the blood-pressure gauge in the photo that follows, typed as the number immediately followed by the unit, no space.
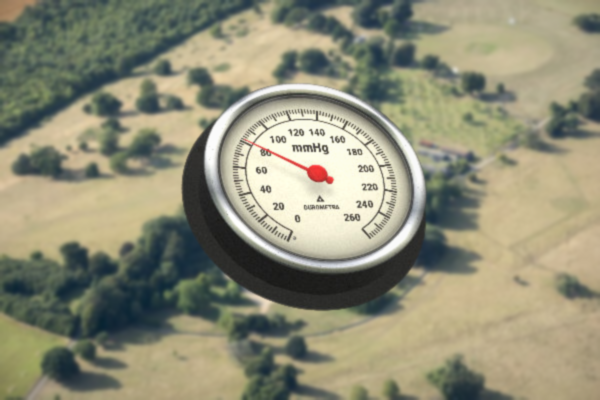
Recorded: 80mmHg
